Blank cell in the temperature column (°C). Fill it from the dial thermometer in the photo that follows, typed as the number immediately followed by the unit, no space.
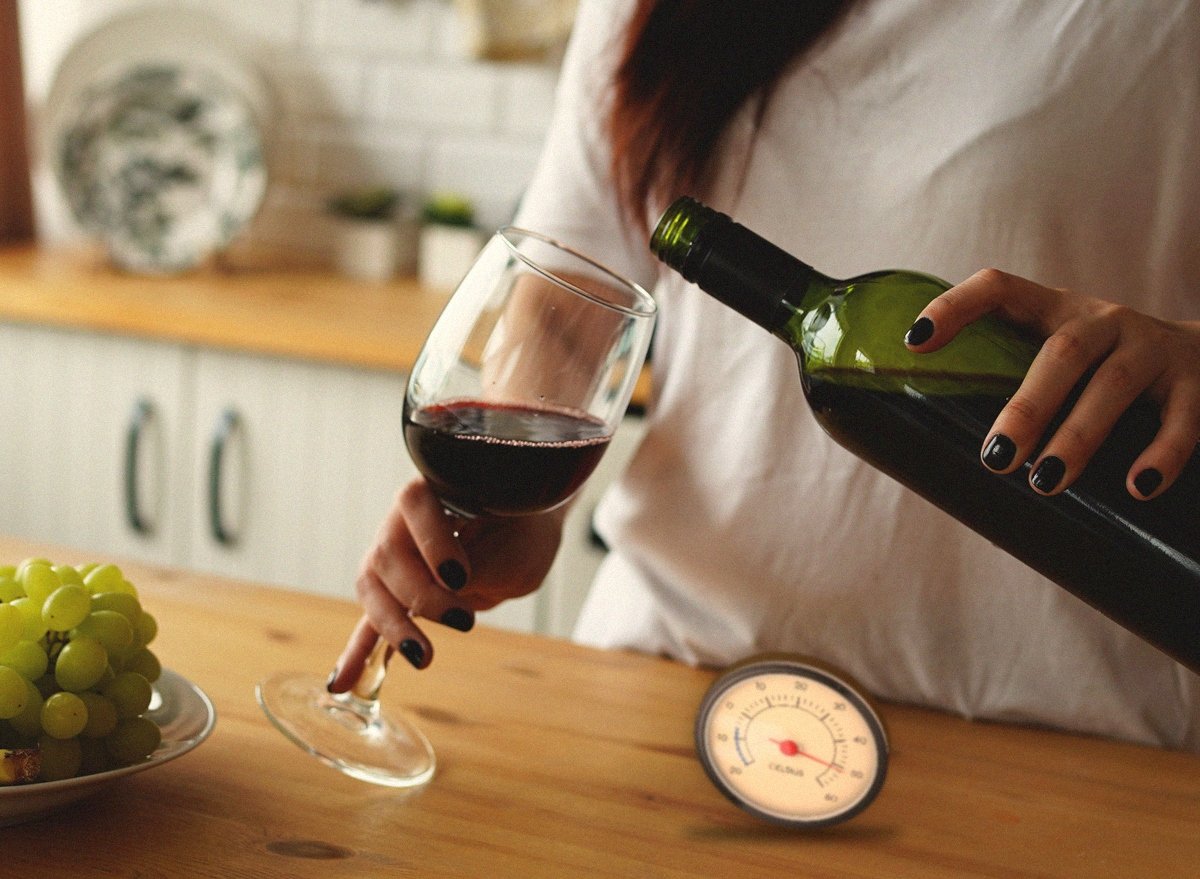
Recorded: 50°C
